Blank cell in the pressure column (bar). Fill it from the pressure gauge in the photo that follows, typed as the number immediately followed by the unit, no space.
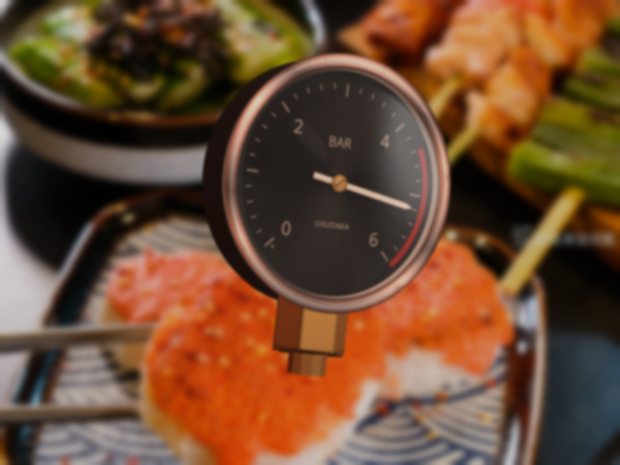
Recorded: 5.2bar
